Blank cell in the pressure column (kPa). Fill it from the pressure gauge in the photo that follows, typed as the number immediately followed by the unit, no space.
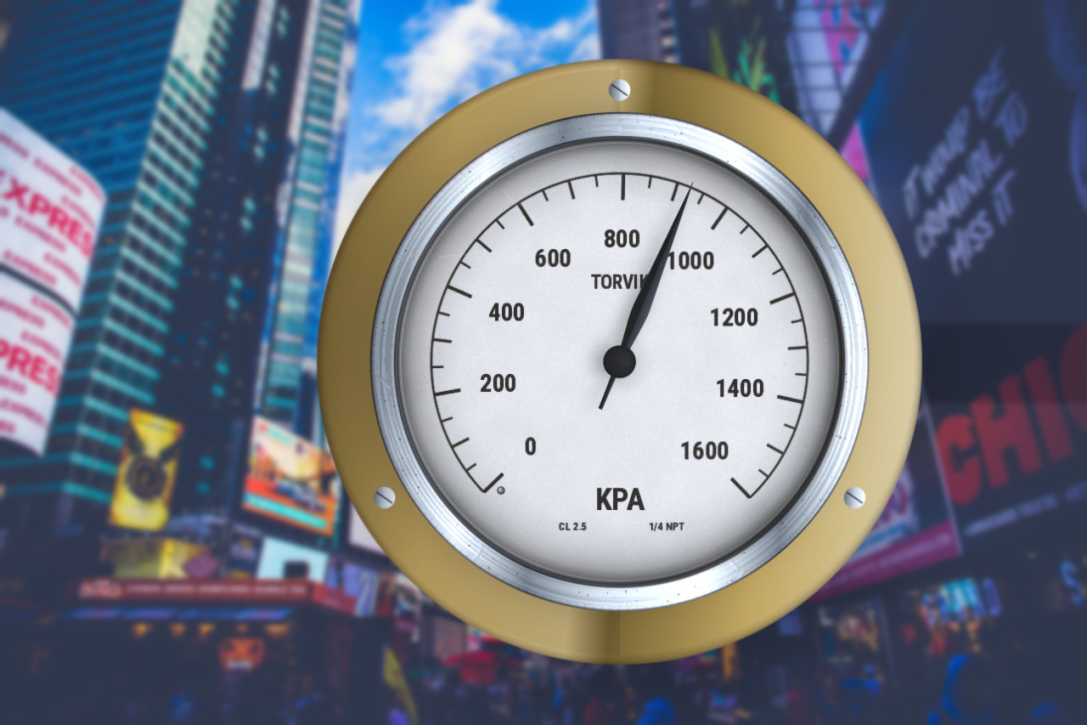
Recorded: 925kPa
